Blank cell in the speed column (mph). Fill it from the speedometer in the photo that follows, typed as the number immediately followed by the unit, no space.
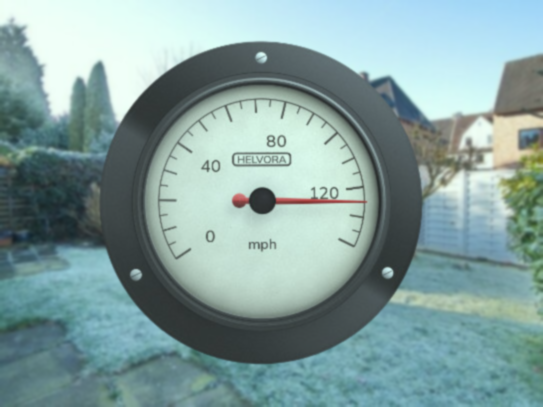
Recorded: 125mph
